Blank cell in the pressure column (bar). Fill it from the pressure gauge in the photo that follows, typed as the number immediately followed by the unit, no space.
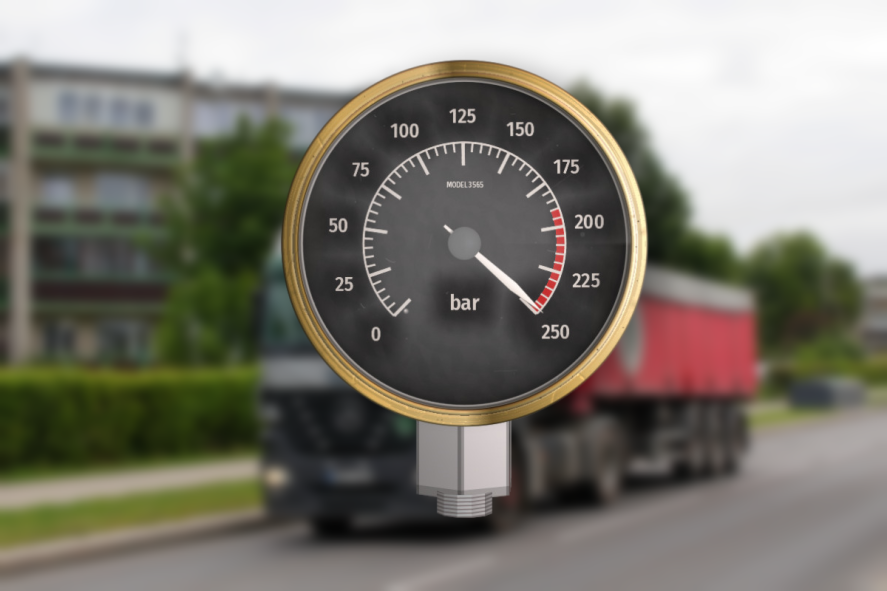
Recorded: 247.5bar
